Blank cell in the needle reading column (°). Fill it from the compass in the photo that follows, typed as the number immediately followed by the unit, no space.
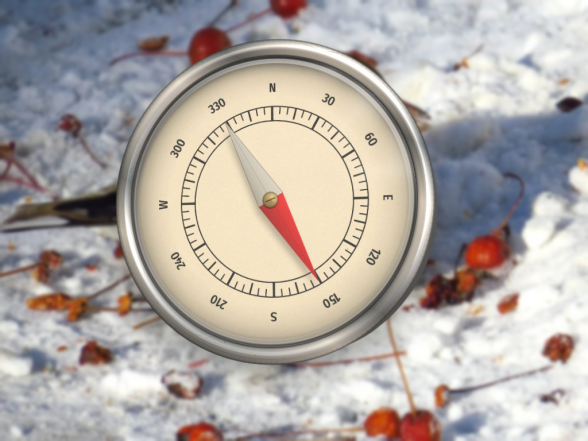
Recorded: 150°
